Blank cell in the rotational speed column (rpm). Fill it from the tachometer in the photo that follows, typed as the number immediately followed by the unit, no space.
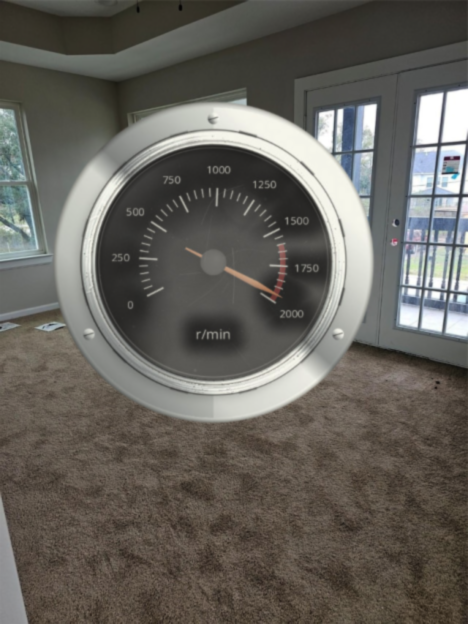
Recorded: 1950rpm
